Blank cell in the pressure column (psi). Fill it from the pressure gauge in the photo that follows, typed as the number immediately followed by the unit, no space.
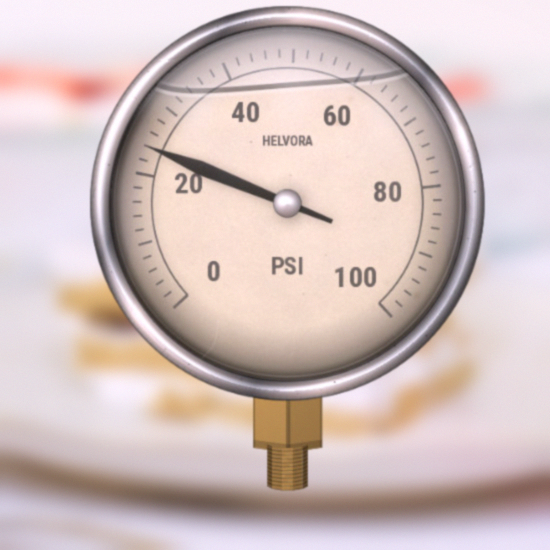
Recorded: 24psi
